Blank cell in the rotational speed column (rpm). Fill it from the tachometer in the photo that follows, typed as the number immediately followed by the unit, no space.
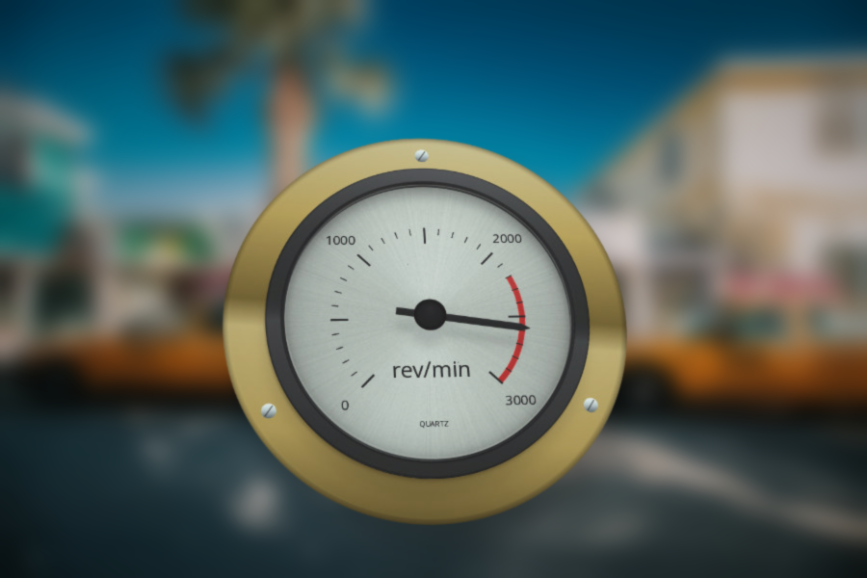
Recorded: 2600rpm
